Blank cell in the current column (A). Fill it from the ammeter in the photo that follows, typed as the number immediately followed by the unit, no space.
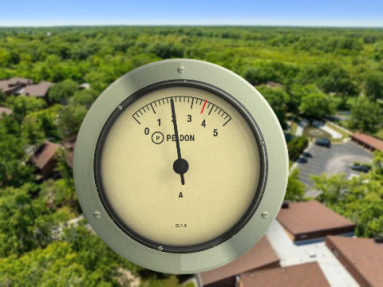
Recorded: 2A
